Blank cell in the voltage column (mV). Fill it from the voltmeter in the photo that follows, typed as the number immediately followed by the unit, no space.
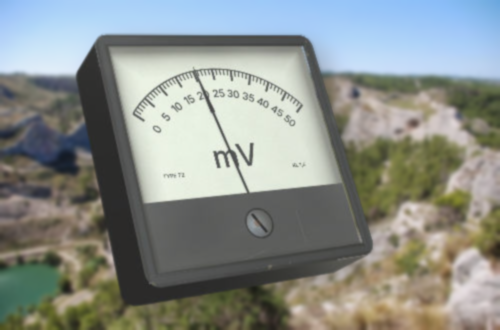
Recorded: 20mV
